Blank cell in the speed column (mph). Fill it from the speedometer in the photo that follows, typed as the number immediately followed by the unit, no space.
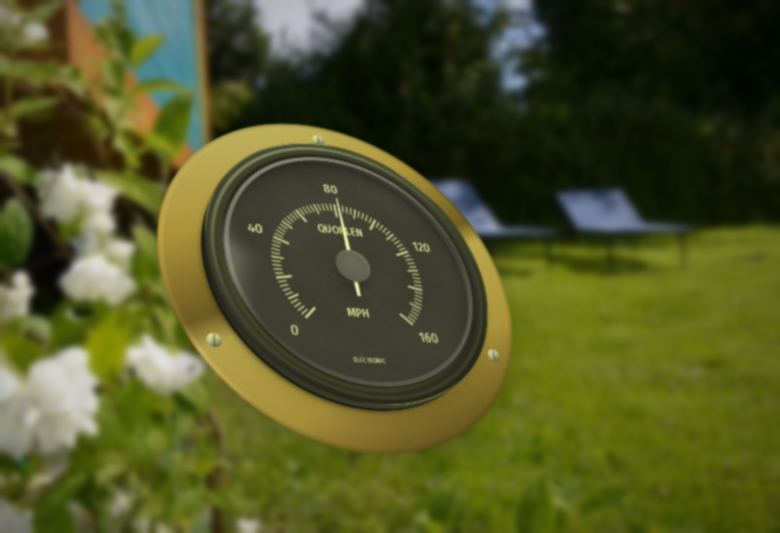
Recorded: 80mph
